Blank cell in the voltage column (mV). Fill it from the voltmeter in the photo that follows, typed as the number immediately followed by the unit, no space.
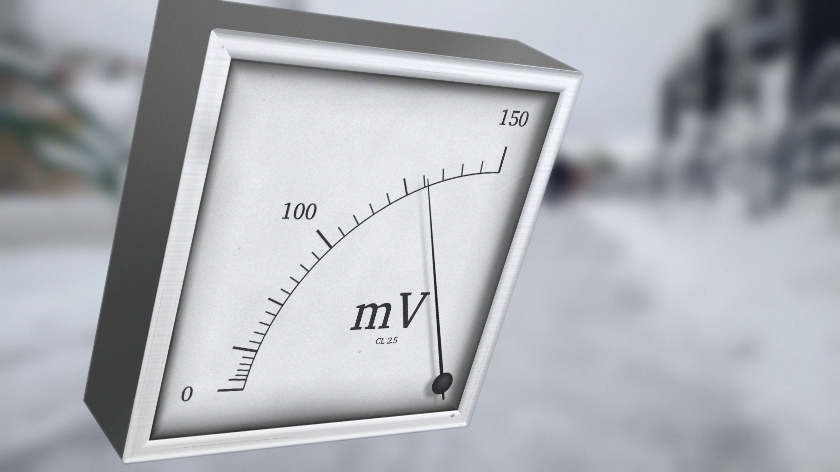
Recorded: 130mV
